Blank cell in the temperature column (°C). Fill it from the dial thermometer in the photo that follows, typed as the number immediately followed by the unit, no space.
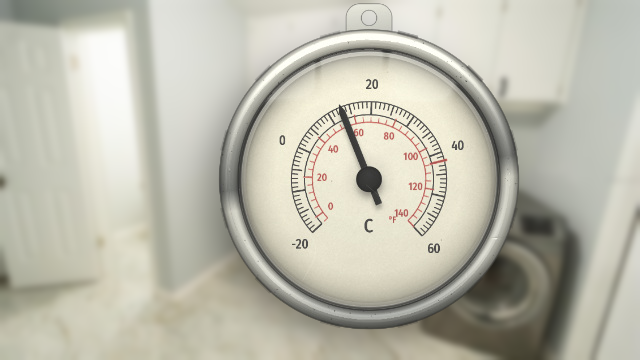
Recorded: 13°C
